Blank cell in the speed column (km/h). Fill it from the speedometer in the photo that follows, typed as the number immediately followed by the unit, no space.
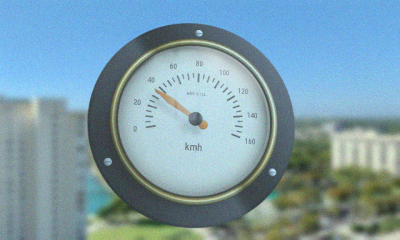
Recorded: 35km/h
